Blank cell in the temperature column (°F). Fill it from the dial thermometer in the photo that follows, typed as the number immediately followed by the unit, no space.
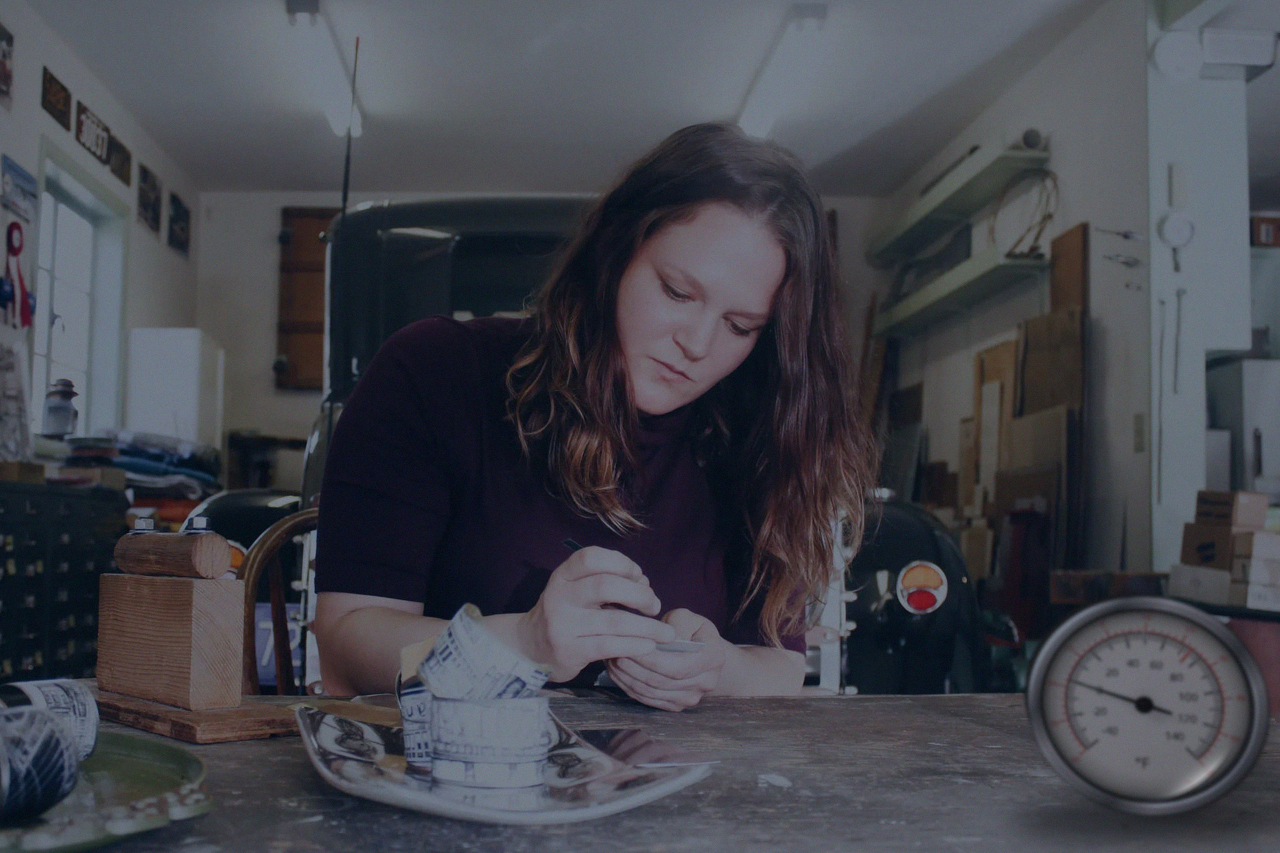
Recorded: 0°F
